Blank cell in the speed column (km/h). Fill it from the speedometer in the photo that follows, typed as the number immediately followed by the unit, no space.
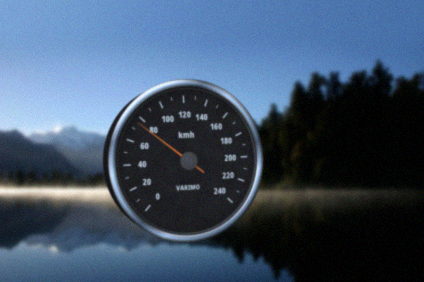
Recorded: 75km/h
